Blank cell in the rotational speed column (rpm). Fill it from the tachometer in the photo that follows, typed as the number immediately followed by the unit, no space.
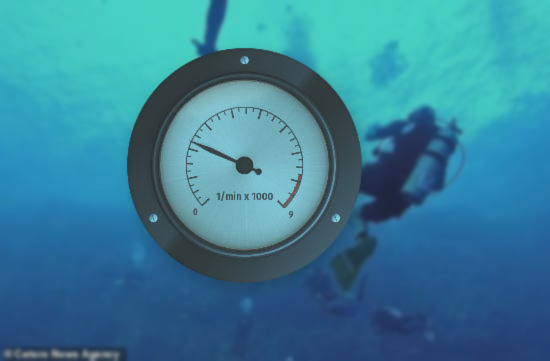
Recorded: 2250rpm
